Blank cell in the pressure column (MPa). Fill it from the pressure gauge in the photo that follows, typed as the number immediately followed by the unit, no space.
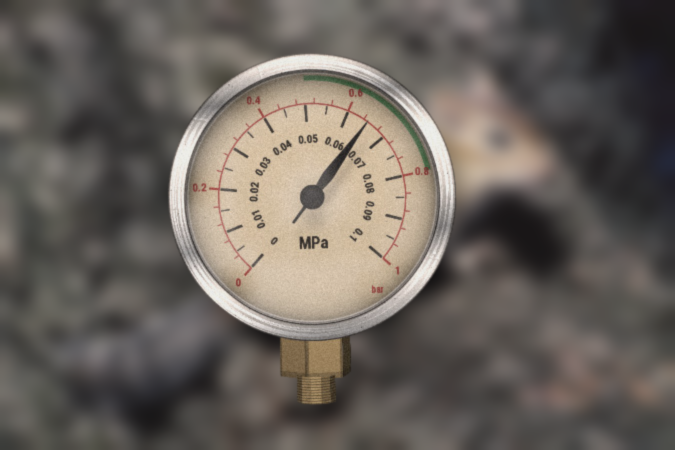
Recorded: 0.065MPa
